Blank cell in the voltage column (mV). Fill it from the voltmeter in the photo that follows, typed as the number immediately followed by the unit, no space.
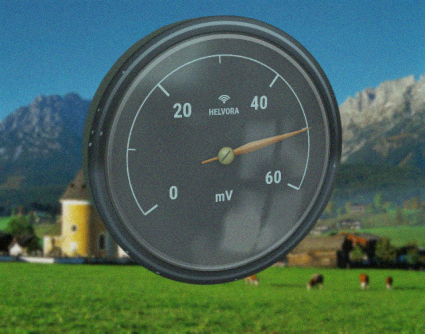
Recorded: 50mV
